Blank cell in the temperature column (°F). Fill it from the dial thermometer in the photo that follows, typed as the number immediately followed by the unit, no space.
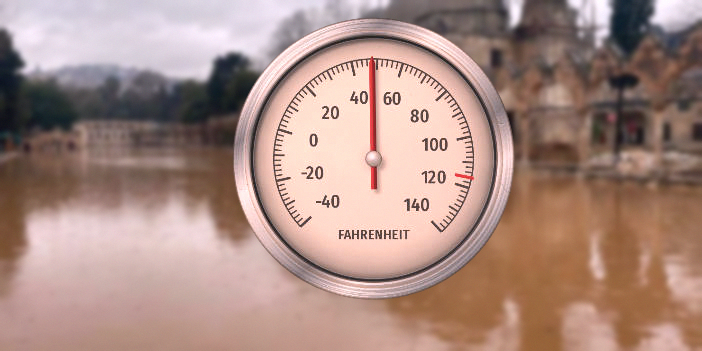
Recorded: 48°F
